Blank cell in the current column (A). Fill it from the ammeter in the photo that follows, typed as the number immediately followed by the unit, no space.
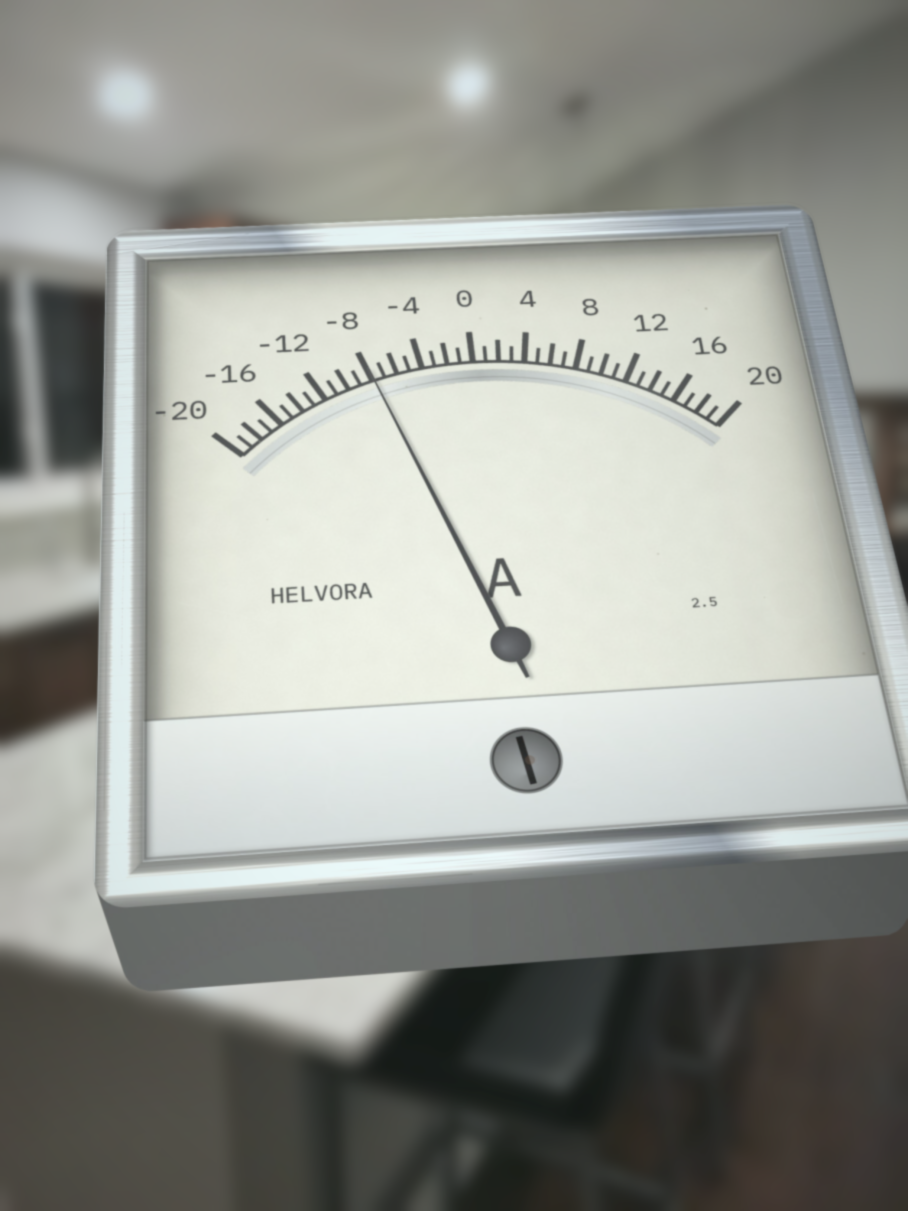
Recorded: -8A
